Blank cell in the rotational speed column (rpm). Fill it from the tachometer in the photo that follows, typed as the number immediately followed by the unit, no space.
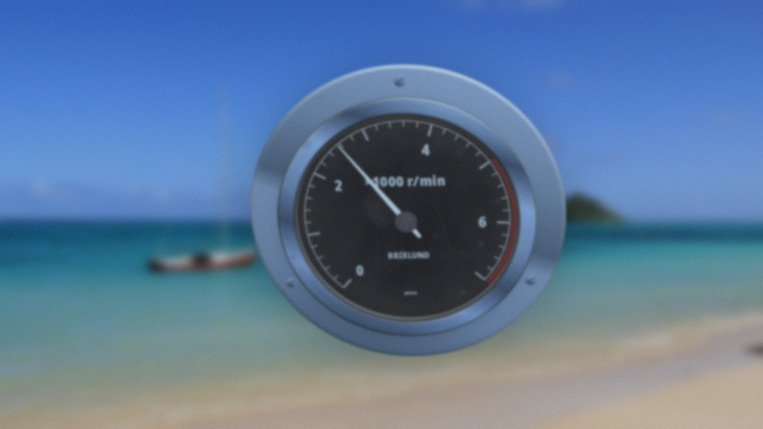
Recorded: 2600rpm
